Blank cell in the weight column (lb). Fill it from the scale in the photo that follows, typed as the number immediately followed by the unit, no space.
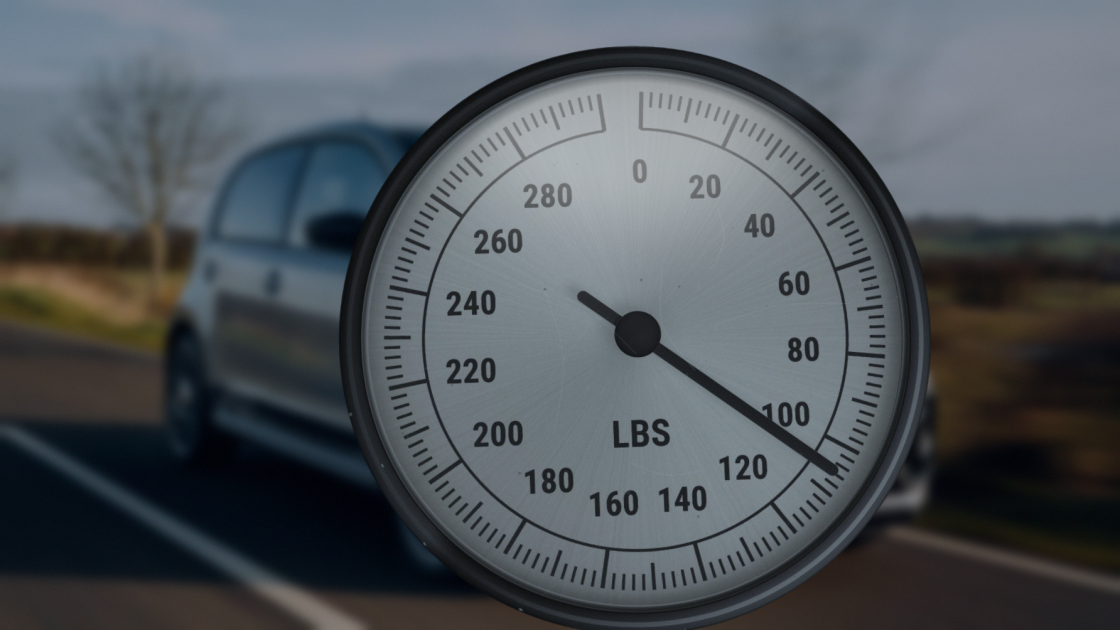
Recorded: 106lb
